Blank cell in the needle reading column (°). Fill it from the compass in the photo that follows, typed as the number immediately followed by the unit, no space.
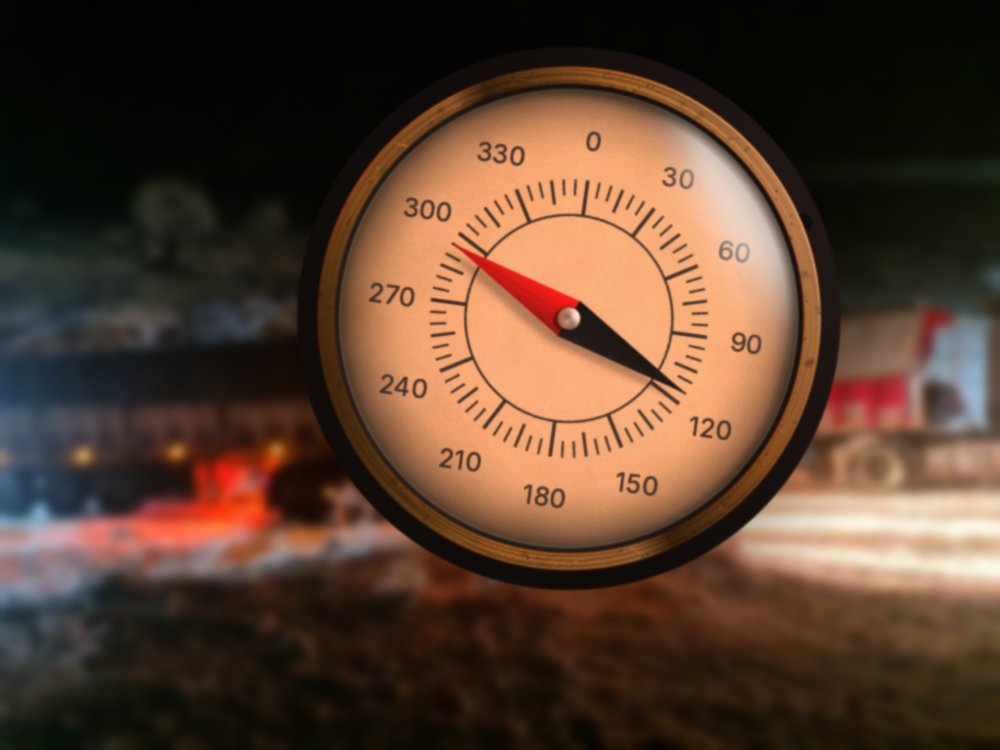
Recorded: 295°
